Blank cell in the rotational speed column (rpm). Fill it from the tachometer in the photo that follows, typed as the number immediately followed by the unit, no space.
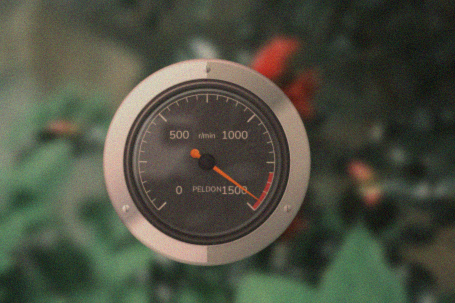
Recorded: 1450rpm
